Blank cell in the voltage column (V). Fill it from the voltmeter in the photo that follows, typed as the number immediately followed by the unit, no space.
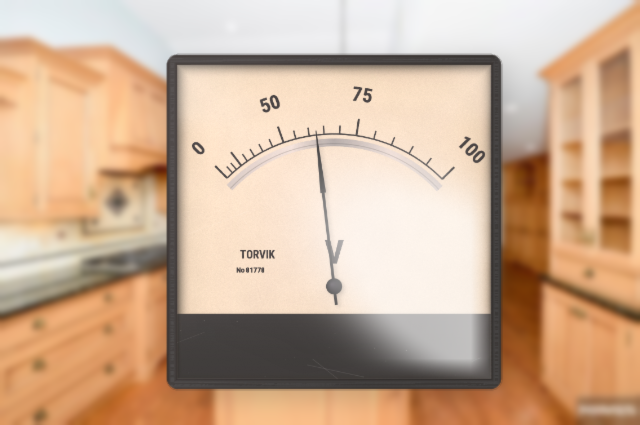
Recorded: 62.5V
